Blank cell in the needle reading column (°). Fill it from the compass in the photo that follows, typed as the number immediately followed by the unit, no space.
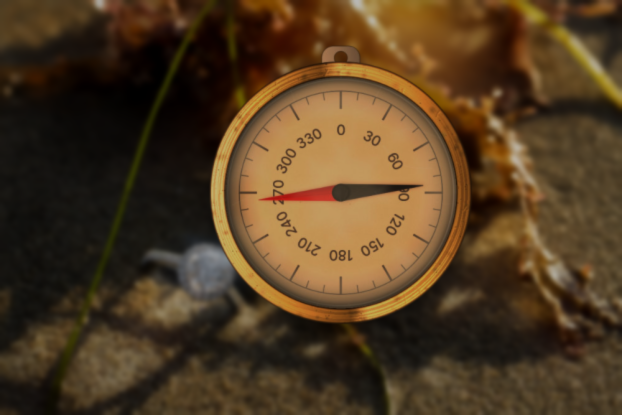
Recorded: 265°
